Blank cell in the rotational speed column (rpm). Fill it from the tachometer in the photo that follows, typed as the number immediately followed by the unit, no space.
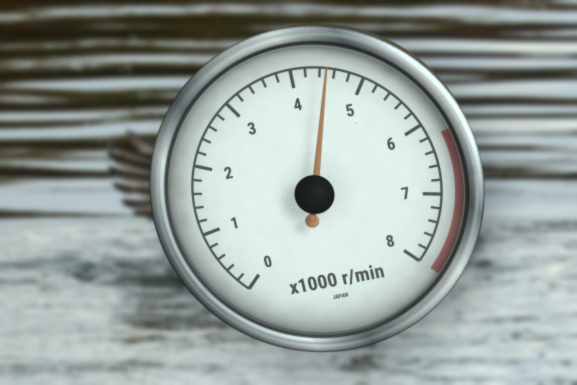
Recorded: 4500rpm
